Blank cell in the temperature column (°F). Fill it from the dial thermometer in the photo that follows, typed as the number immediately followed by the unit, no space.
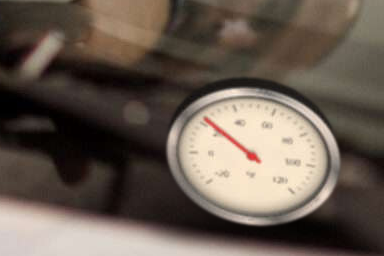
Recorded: 24°F
